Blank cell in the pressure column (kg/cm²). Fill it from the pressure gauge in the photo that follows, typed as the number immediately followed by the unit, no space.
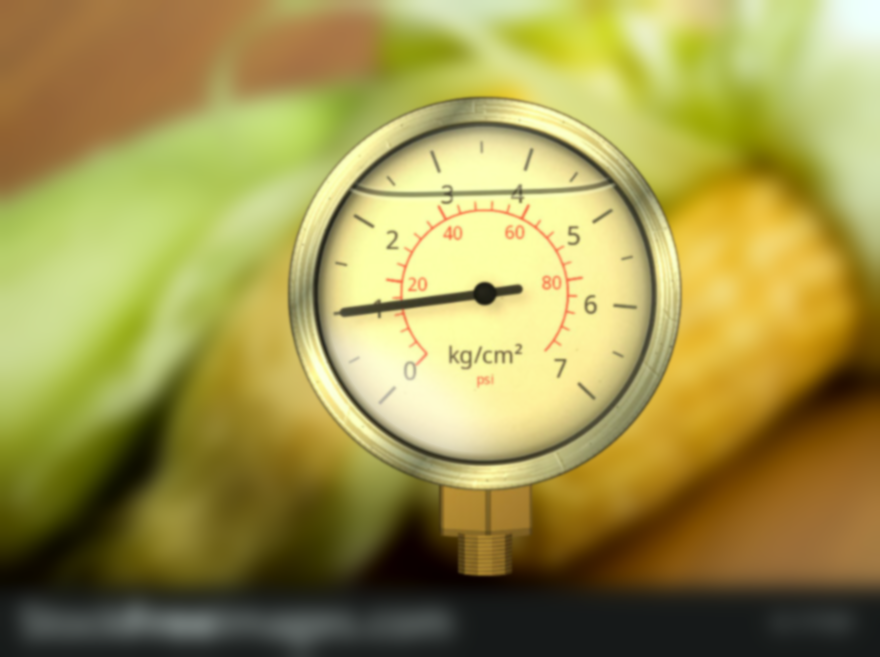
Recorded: 1kg/cm²
